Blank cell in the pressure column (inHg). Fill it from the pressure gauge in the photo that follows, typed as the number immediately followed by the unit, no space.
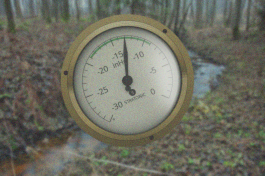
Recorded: -13inHg
